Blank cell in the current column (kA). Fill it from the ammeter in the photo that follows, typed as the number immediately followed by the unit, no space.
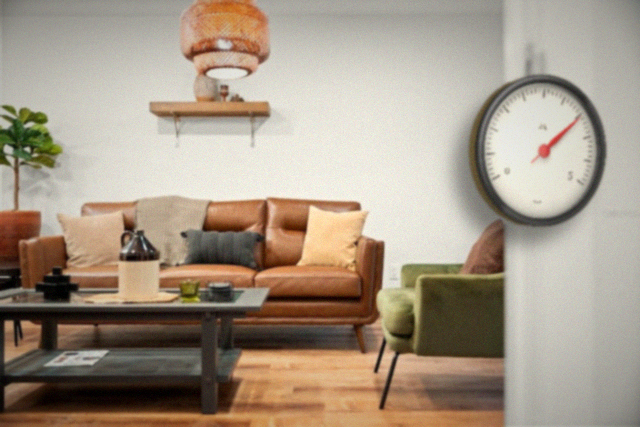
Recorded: 3.5kA
